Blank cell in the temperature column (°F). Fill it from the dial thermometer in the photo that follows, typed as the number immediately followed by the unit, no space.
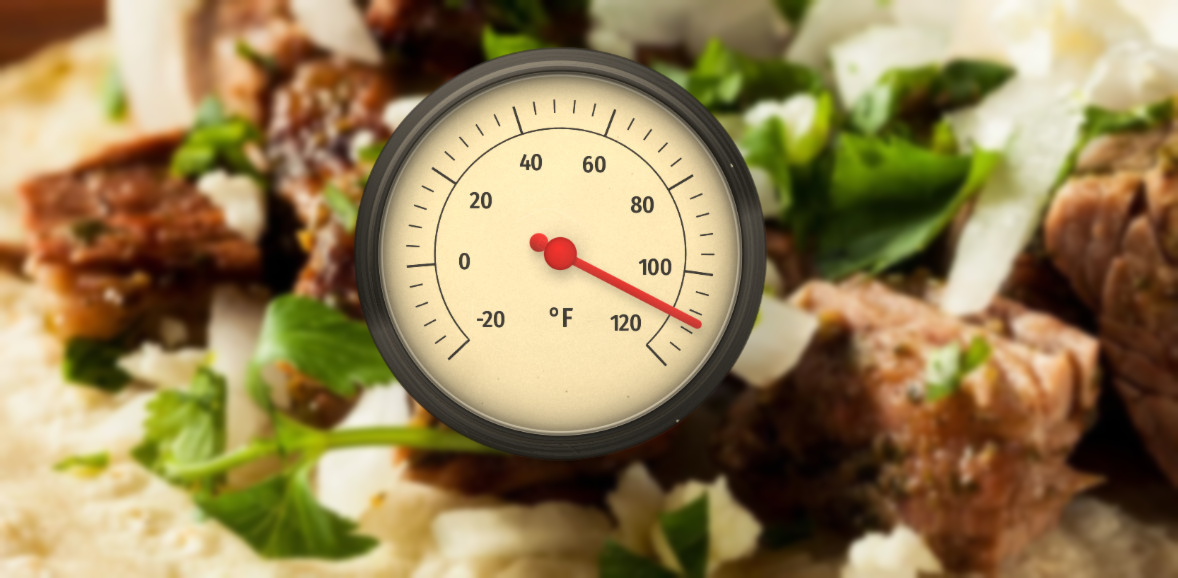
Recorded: 110°F
